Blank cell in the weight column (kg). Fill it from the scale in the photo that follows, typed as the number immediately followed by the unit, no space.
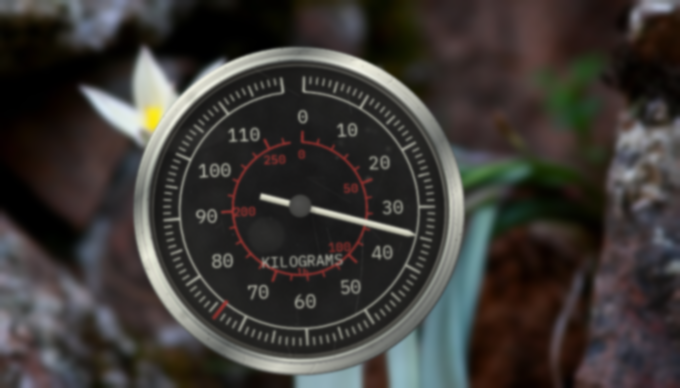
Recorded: 35kg
